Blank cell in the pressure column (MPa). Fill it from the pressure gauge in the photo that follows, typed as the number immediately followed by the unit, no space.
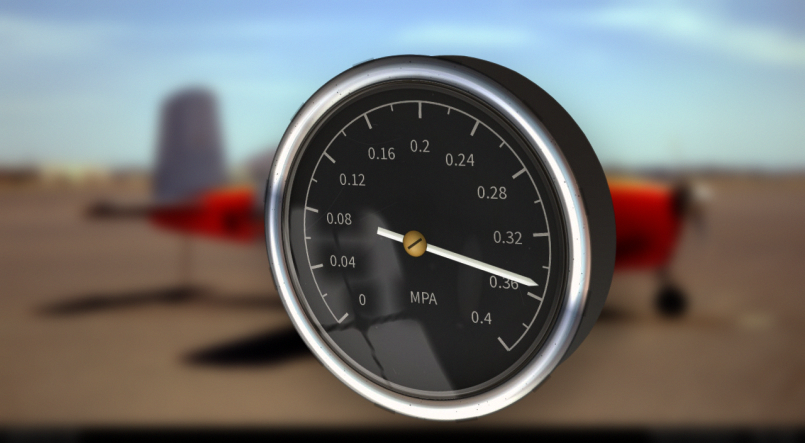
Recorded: 0.35MPa
